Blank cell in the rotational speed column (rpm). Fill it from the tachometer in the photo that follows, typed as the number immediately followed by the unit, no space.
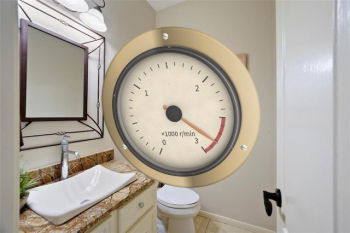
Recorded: 2800rpm
